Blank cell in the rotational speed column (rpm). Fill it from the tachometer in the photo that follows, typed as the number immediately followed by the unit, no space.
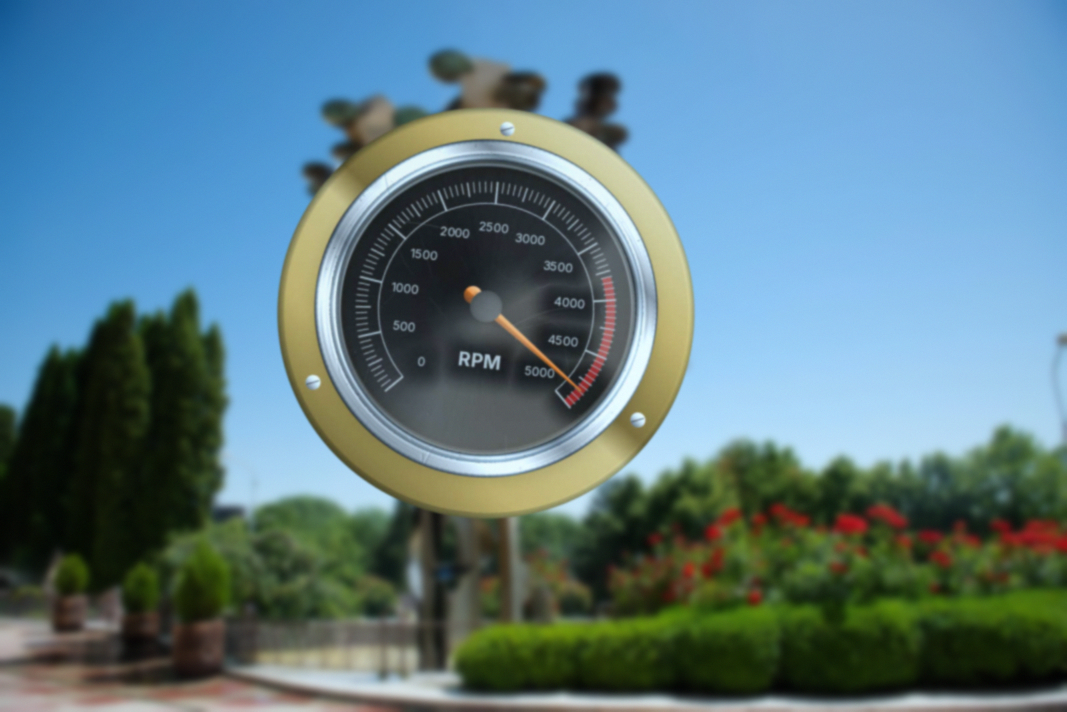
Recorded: 4850rpm
